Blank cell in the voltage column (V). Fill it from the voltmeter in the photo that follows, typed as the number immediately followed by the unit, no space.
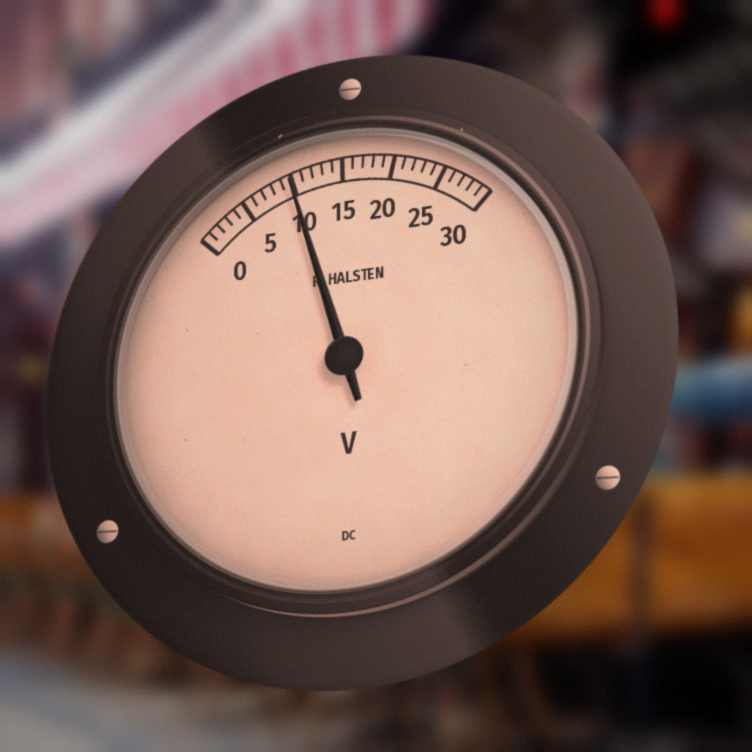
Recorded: 10V
